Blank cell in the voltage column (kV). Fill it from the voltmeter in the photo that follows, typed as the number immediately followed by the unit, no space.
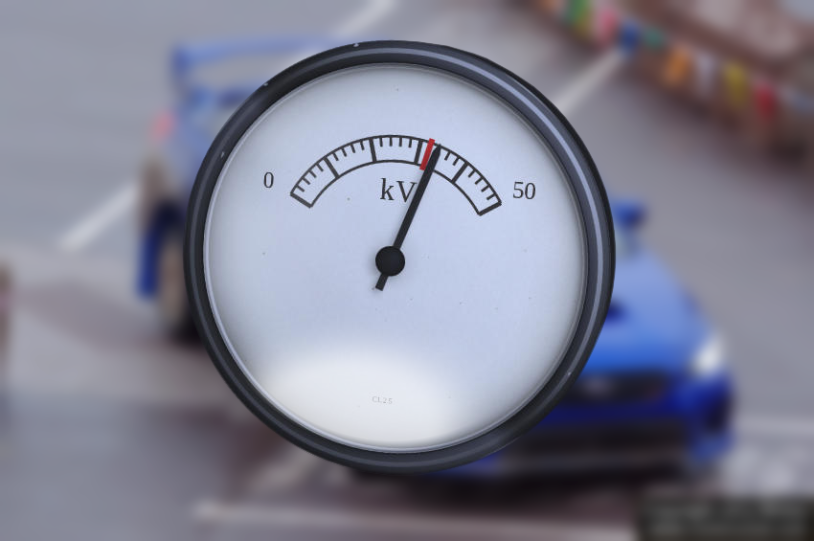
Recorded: 34kV
